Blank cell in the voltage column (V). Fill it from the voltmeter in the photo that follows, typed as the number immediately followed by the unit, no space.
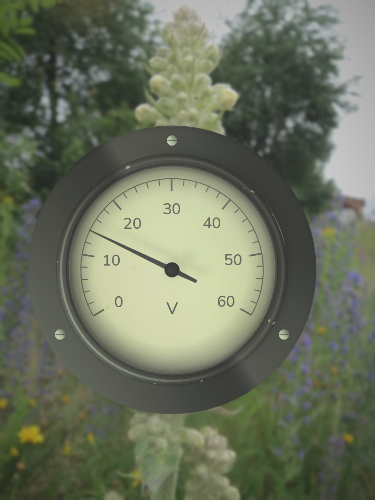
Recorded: 14V
